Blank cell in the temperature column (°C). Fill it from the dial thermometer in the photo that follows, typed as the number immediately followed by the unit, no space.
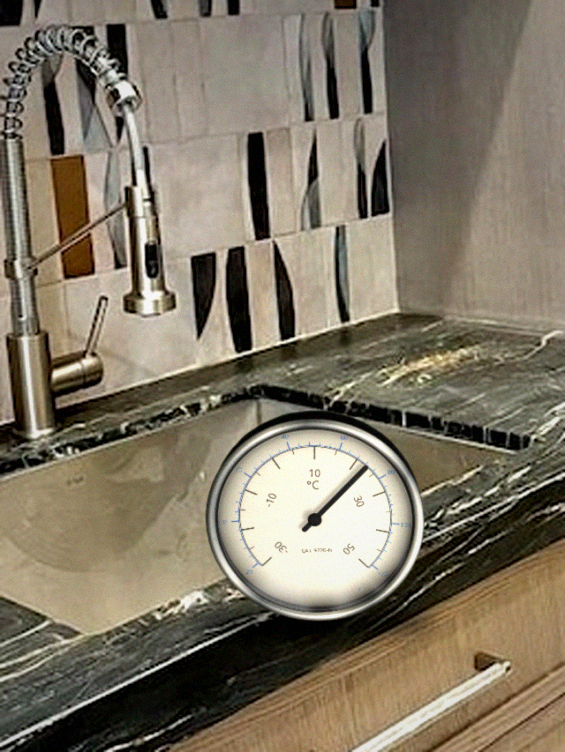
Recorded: 22.5°C
